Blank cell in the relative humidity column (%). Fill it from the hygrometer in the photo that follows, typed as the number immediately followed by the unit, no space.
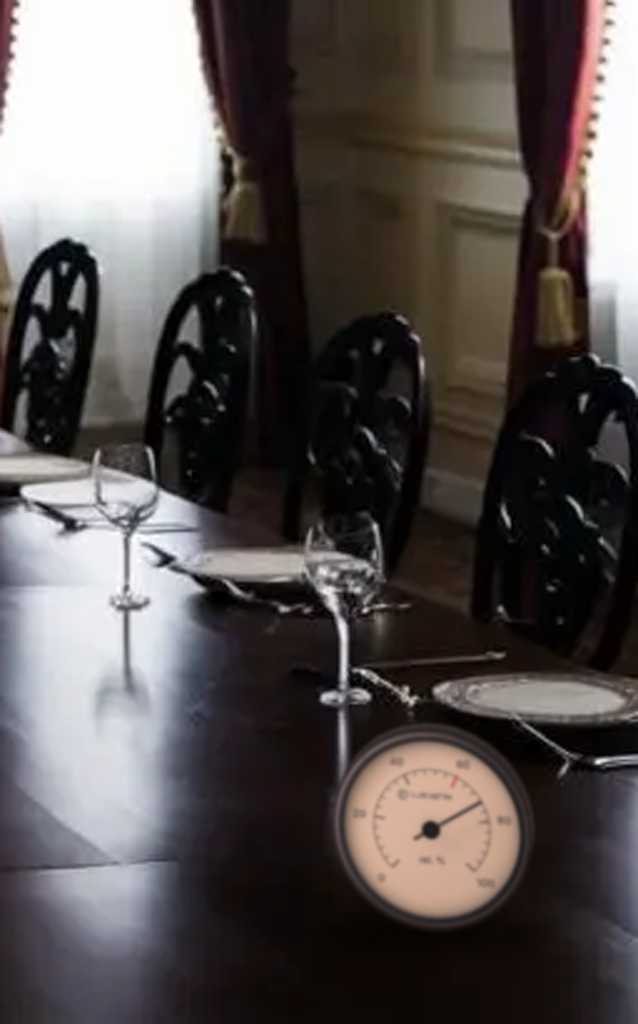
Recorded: 72%
